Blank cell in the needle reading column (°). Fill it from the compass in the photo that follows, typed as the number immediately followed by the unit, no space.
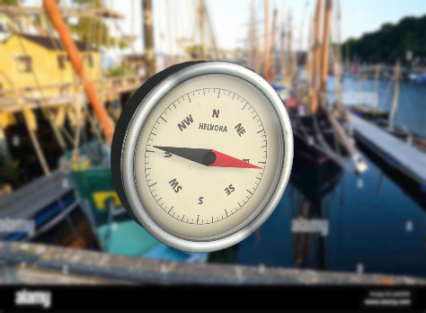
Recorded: 95°
